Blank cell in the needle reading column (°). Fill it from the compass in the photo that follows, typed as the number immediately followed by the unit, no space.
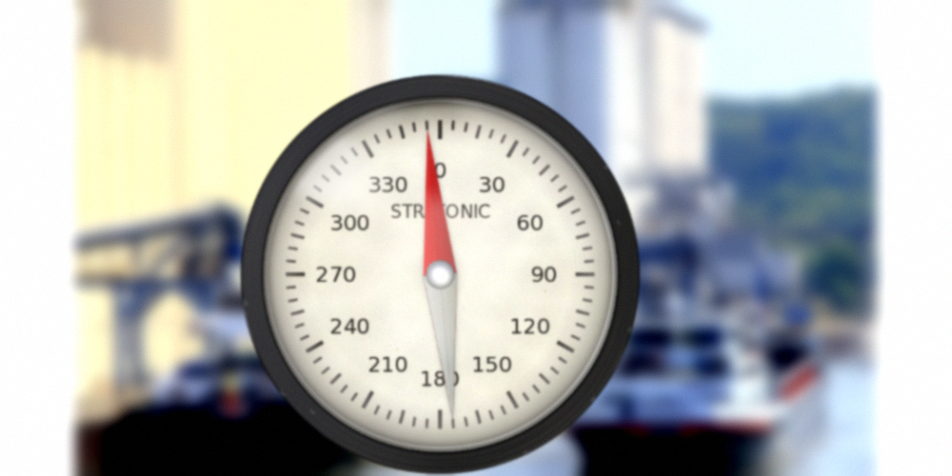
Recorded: 355°
